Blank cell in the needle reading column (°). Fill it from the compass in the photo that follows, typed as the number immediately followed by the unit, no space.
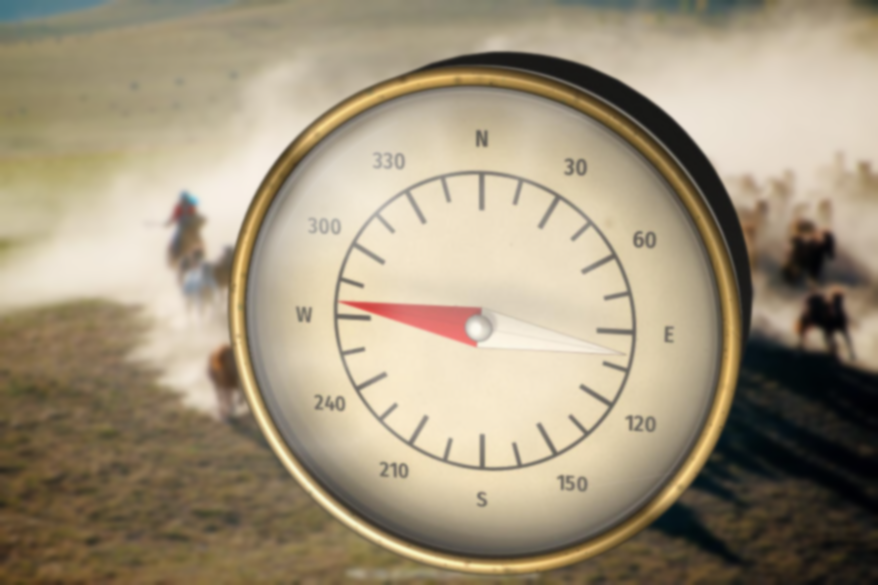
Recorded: 277.5°
